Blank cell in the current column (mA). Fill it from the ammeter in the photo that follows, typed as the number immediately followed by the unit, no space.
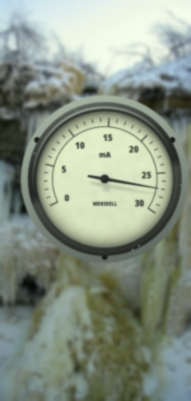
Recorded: 27mA
